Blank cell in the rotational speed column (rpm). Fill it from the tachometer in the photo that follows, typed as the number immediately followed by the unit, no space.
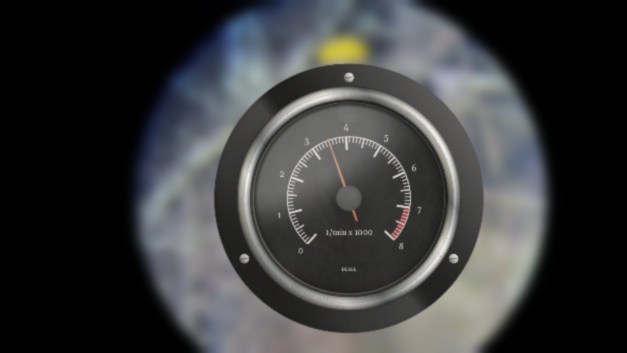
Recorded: 3500rpm
